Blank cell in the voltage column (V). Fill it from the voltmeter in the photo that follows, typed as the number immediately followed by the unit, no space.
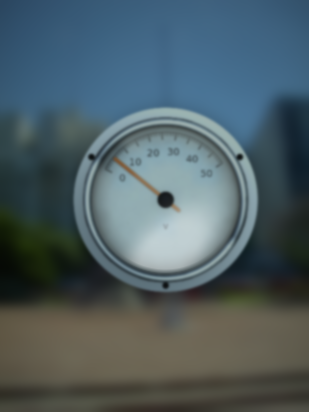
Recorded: 5V
